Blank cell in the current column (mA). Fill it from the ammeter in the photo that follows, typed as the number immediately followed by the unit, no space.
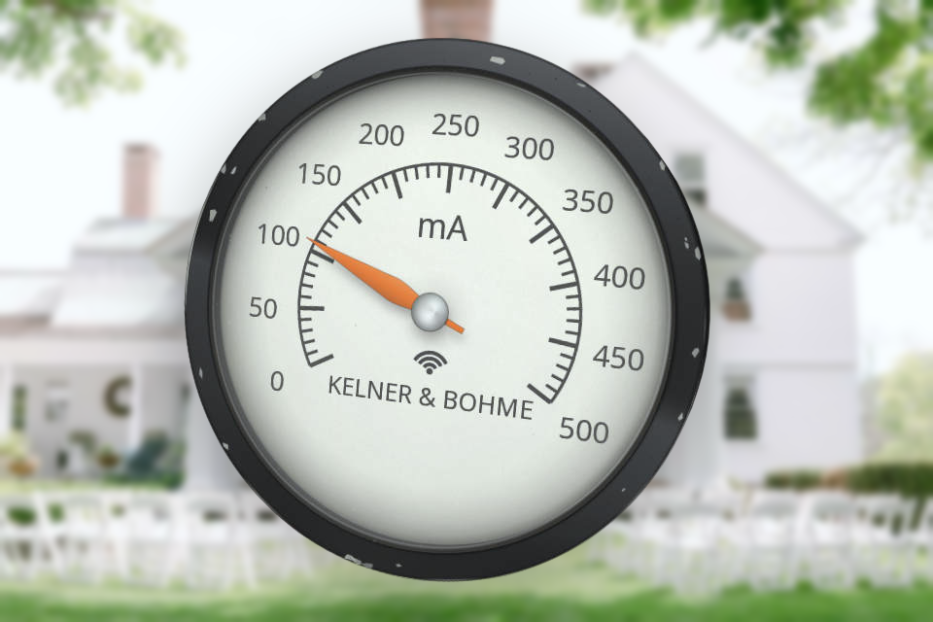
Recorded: 110mA
